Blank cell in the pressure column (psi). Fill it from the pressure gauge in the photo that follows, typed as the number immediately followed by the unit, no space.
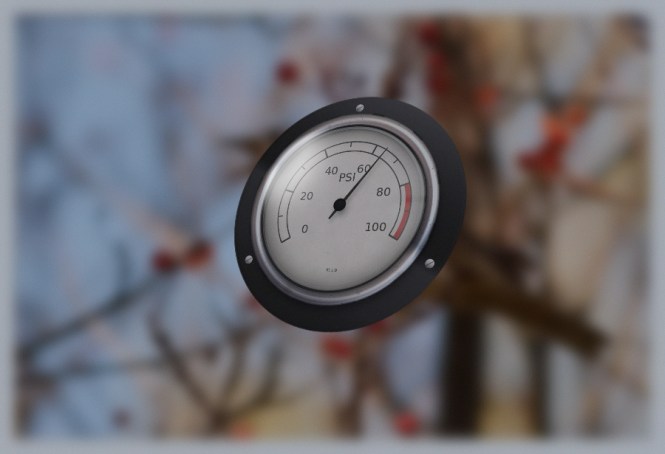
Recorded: 65psi
